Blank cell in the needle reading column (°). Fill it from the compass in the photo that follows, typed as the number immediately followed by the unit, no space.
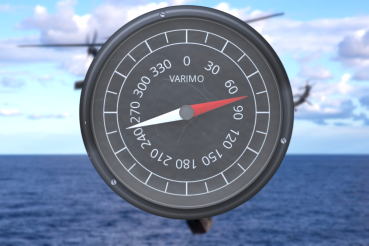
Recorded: 75°
